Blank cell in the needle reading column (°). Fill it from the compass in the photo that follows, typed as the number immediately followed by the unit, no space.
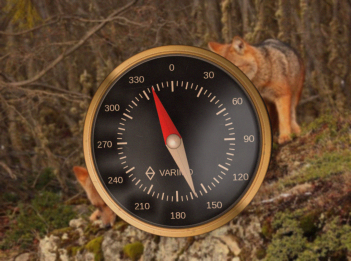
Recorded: 340°
